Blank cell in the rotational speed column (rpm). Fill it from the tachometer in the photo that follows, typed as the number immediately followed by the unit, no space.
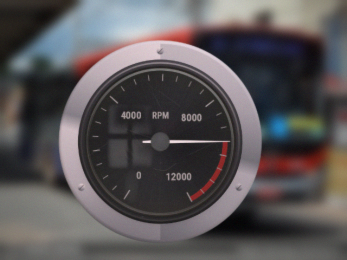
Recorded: 9500rpm
